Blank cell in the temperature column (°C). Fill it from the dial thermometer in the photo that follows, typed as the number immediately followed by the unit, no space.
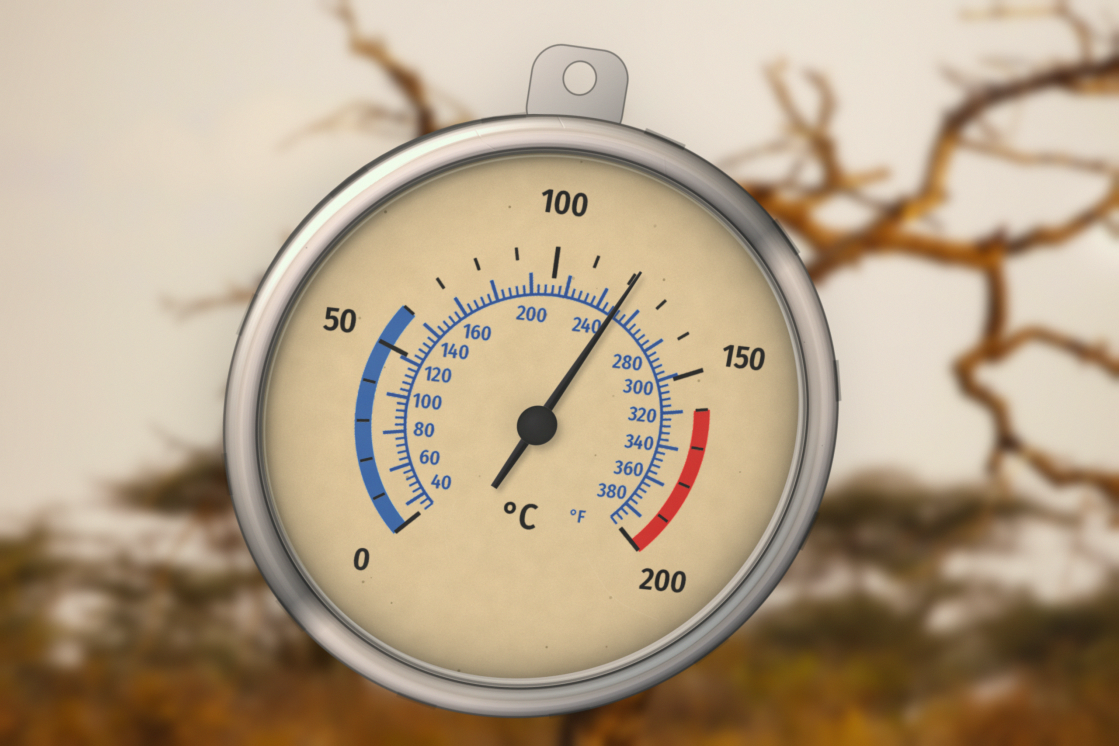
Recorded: 120°C
